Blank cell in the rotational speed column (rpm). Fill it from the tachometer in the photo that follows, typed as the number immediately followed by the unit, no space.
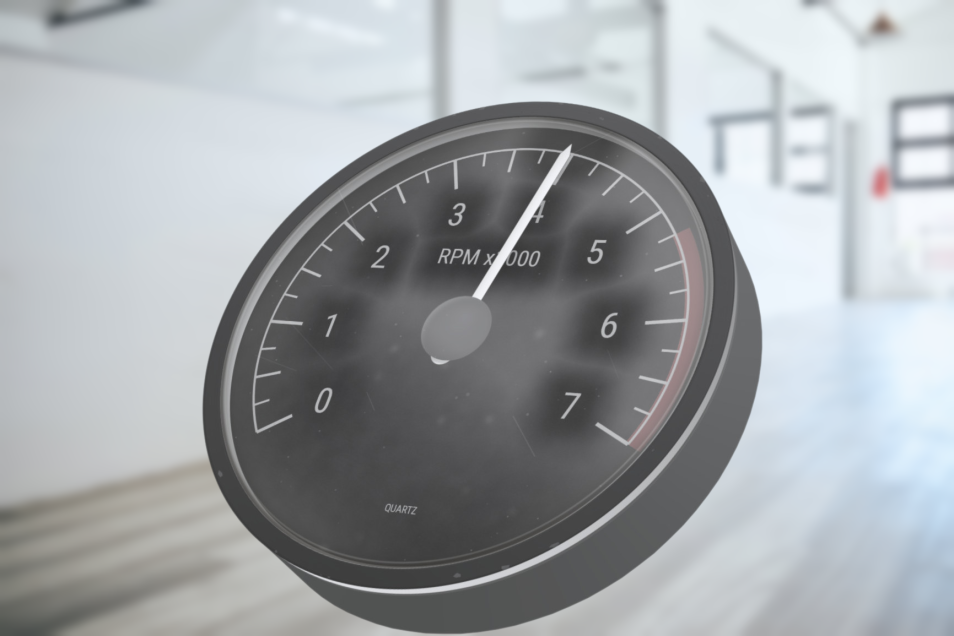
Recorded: 4000rpm
